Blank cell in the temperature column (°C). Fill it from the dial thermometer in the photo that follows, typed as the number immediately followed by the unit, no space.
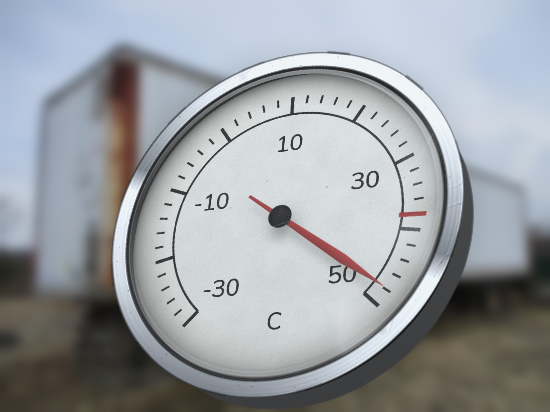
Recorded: 48°C
